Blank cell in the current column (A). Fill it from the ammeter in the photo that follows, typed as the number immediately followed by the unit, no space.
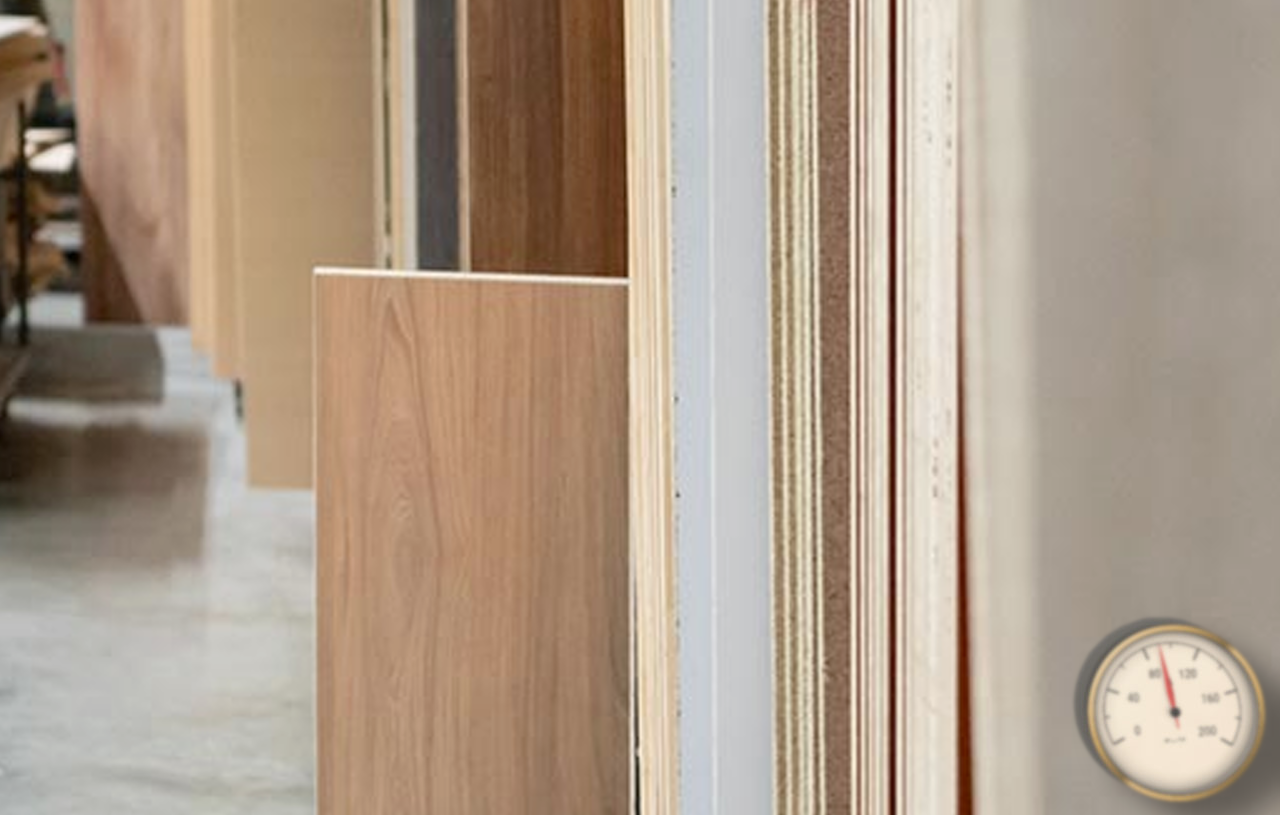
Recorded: 90A
